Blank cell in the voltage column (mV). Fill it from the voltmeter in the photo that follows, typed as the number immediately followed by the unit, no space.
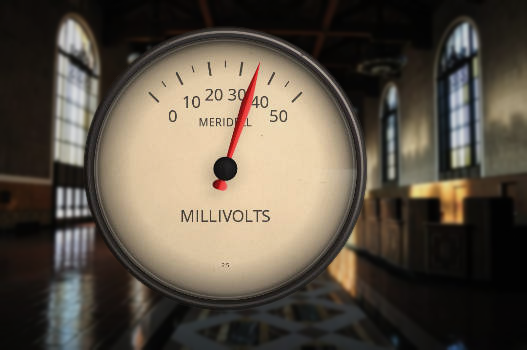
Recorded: 35mV
